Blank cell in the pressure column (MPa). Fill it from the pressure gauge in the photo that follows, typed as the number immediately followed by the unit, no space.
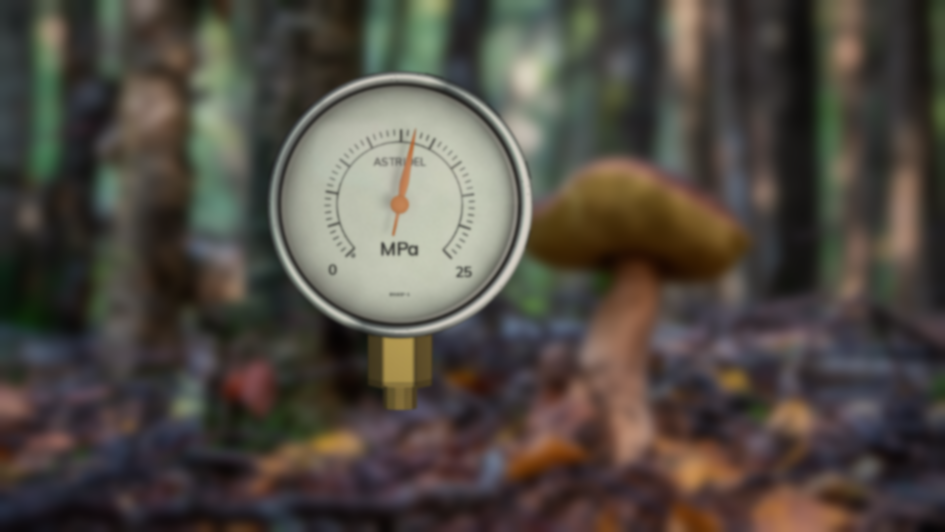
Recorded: 13.5MPa
